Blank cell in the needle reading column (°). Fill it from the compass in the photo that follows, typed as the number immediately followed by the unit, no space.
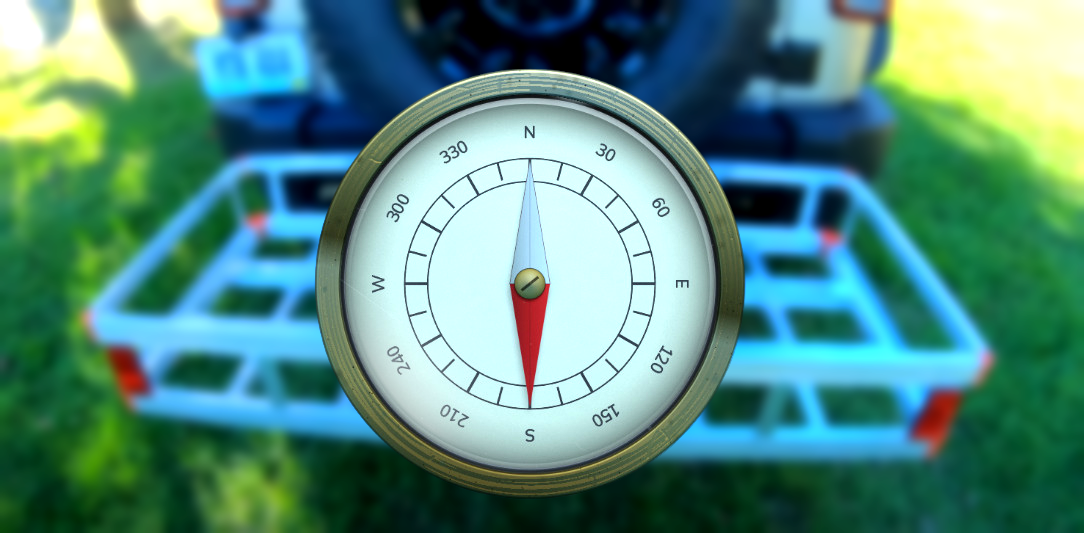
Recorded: 180°
